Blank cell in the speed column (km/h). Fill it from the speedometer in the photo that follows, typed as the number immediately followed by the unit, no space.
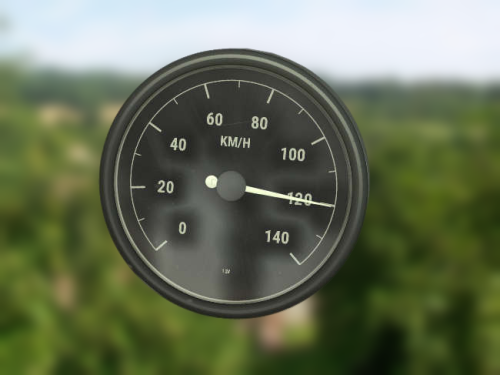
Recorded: 120km/h
